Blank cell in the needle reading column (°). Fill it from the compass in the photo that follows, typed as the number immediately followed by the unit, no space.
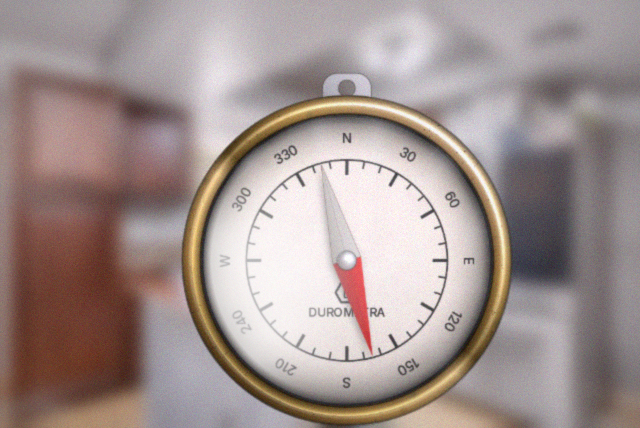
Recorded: 165°
